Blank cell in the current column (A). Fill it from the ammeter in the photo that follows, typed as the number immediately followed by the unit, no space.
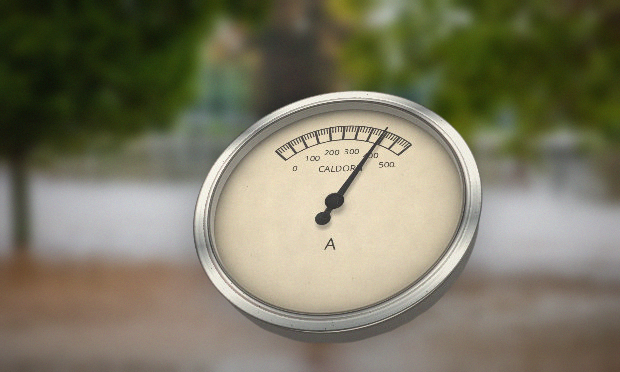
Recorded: 400A
